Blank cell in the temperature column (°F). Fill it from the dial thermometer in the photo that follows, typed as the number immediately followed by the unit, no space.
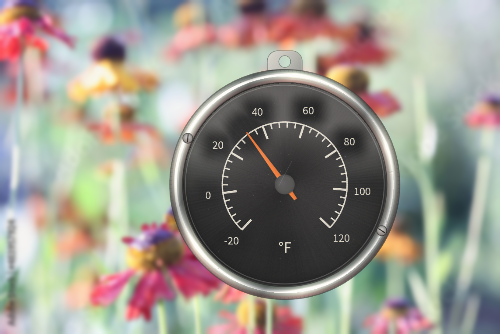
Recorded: 32°F
